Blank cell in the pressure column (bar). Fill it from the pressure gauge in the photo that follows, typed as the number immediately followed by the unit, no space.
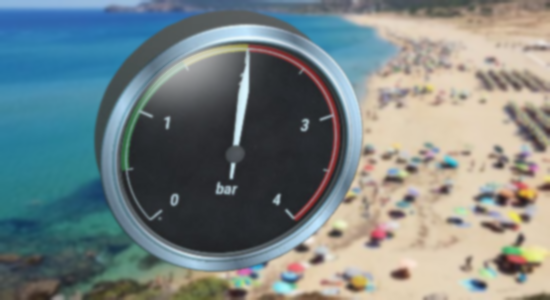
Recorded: 2bar
